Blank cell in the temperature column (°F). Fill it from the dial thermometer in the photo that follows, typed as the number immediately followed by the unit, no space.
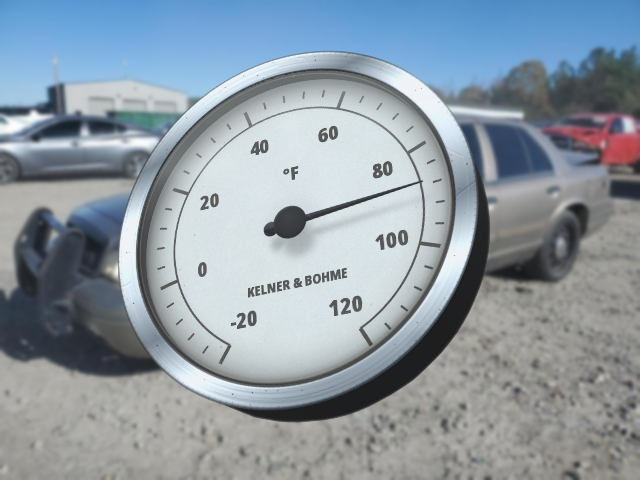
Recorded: 88°F
